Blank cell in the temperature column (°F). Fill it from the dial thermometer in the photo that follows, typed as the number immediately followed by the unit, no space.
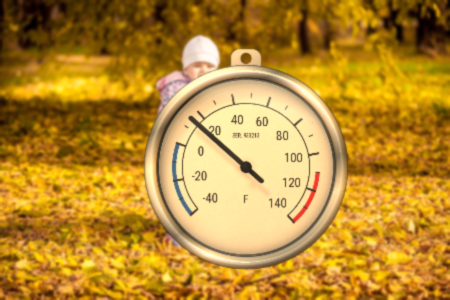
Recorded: 15°F
